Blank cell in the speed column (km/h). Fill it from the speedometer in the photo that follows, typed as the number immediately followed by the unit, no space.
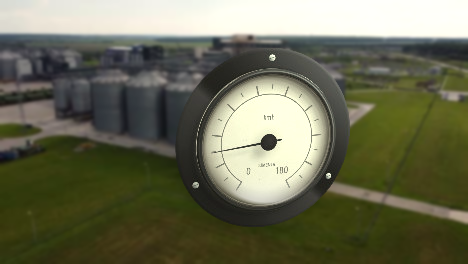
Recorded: 30km/h
